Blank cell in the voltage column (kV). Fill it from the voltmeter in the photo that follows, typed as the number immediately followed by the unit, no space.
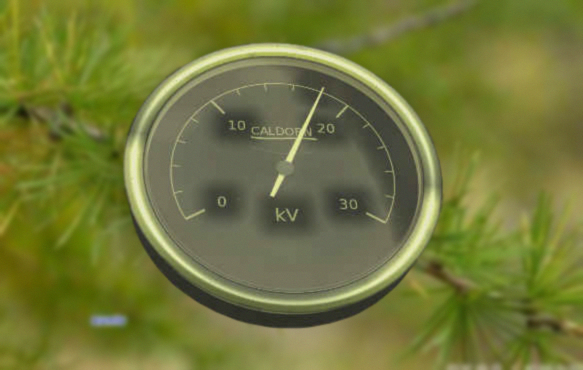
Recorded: 18kV
